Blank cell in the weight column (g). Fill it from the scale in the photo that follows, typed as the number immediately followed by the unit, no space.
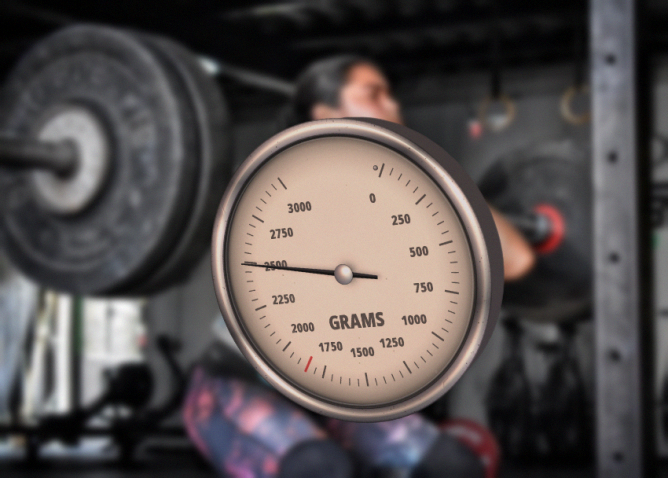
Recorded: 2500g
